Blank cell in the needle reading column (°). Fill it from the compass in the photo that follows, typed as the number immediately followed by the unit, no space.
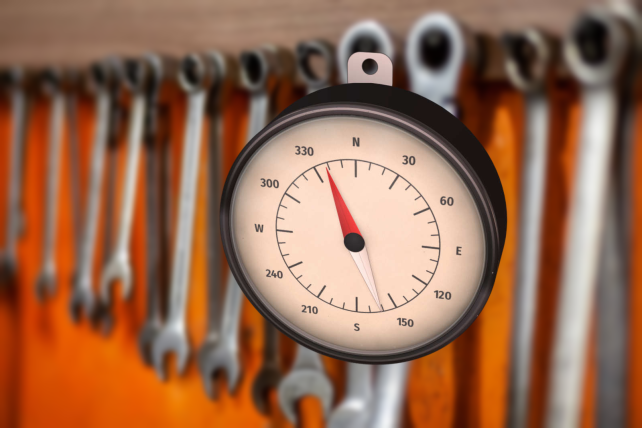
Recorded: 340°
